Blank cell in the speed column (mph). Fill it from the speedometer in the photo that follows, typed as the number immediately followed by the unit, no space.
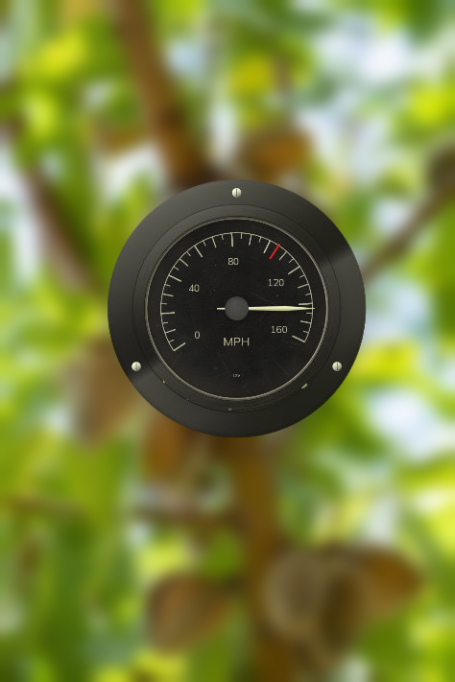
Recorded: 142.5mph
